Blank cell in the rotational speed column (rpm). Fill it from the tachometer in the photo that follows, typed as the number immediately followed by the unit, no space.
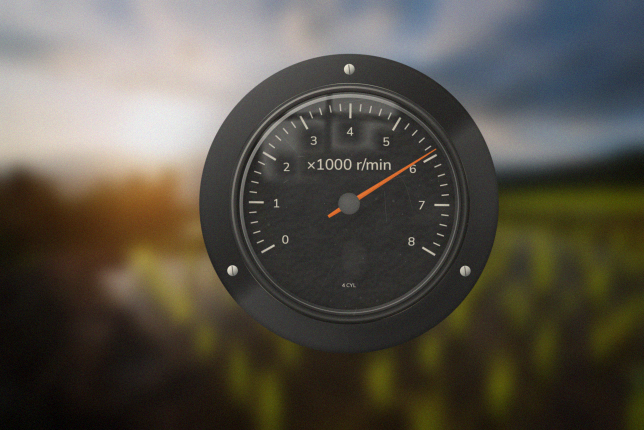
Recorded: 5900rpm
